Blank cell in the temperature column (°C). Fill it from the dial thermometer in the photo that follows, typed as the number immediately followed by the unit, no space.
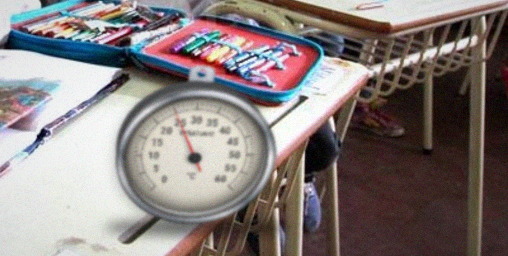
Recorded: 25°C
